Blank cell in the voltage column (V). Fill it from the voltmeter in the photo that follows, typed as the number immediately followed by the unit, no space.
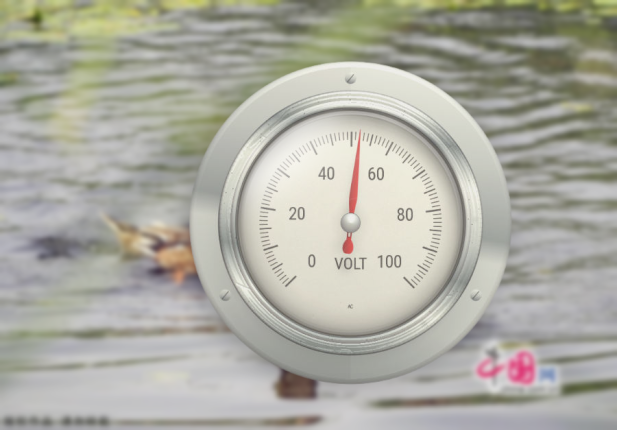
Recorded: 52V
